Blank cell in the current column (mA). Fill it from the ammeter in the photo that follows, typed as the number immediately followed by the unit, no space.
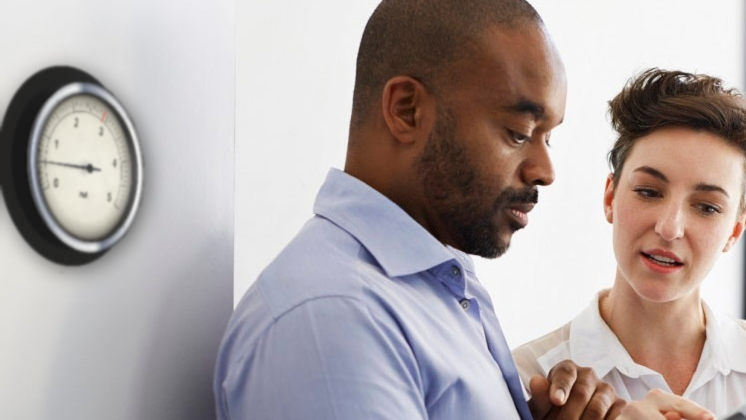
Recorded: 0.5mA
